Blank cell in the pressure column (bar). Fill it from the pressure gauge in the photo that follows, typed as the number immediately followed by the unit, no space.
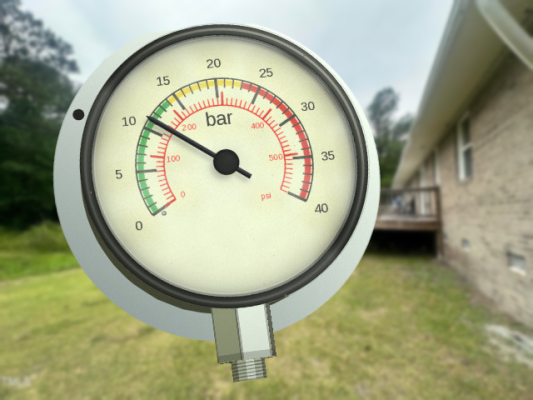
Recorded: 11bar
